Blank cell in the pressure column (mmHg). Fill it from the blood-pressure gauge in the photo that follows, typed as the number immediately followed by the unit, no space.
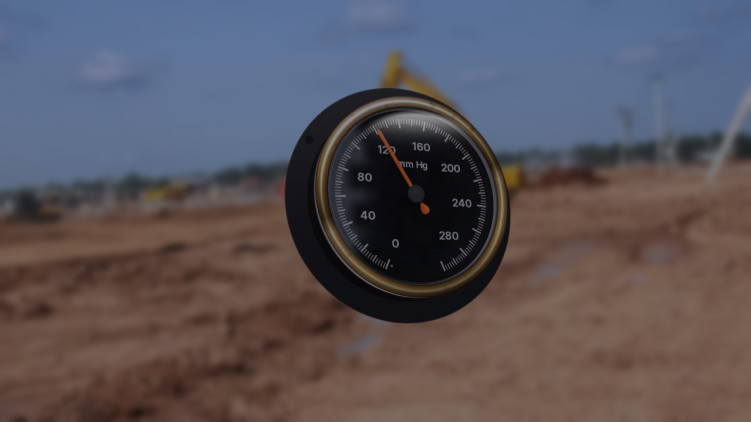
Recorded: 120mmHg
